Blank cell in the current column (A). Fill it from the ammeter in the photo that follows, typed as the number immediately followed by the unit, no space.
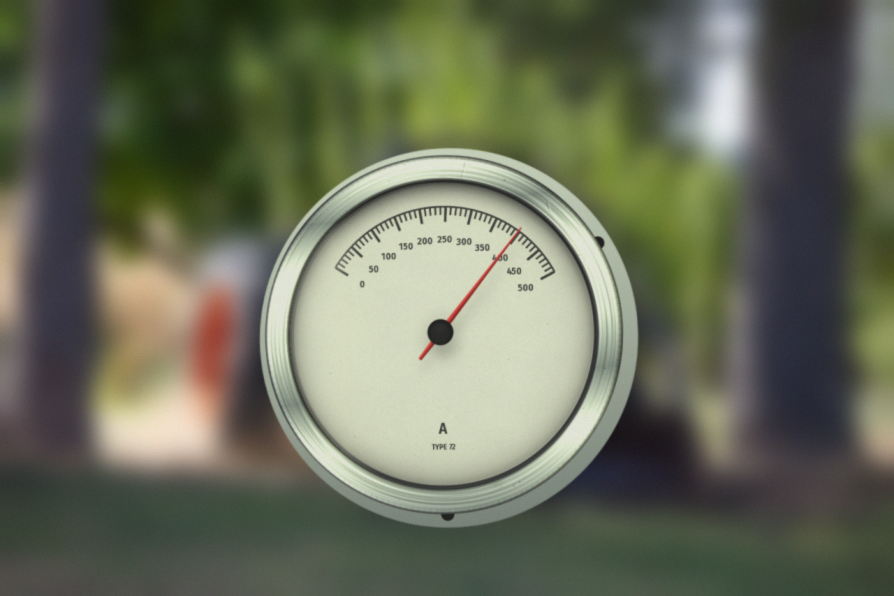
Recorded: 400A
